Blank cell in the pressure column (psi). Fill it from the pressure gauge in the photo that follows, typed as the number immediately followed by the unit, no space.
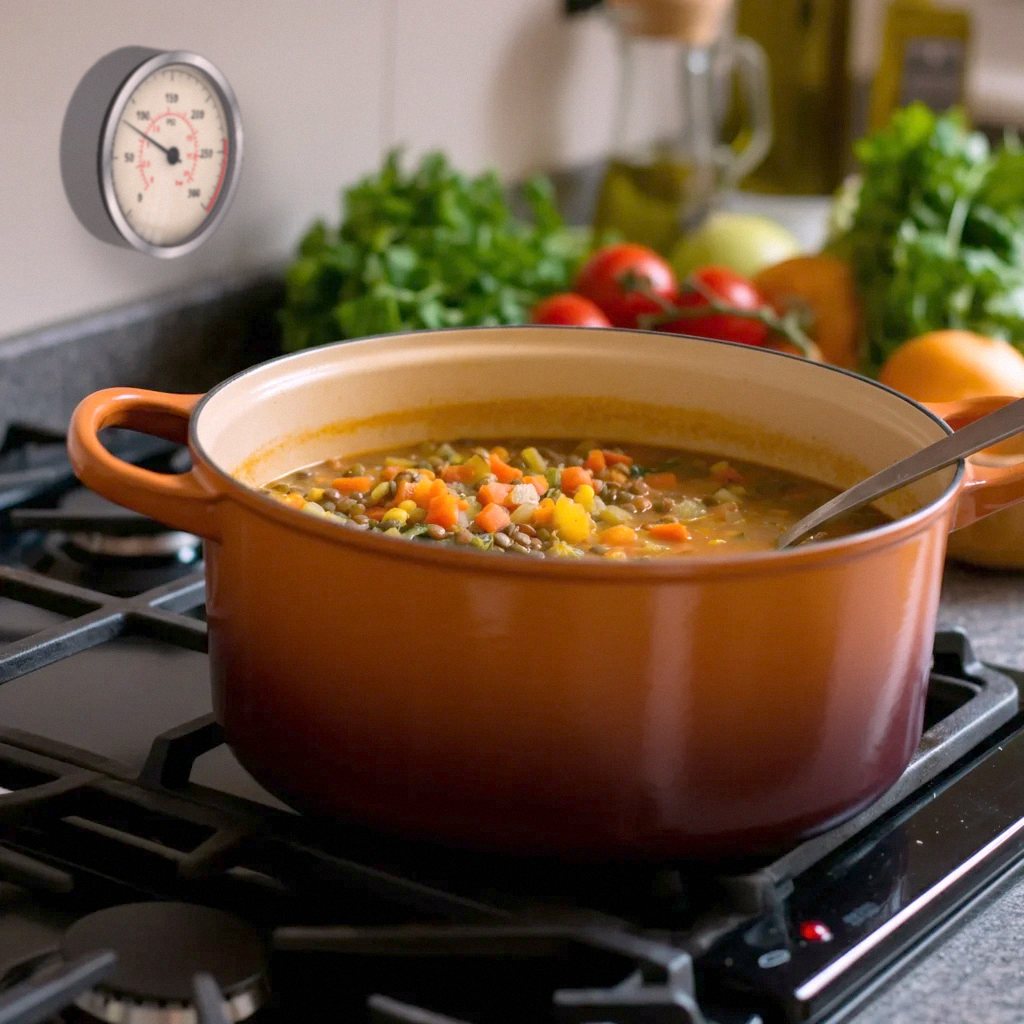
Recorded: 80psi
